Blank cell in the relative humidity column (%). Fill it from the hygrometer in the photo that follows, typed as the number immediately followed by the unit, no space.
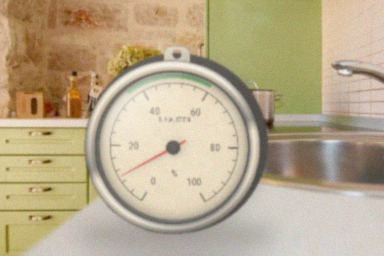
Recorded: 10%
